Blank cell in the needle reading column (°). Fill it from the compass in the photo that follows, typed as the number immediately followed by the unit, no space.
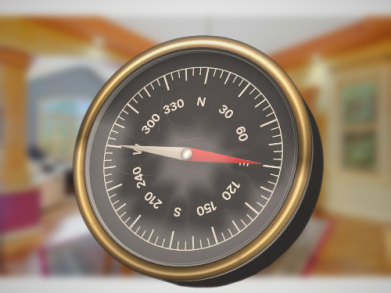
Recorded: 90°
